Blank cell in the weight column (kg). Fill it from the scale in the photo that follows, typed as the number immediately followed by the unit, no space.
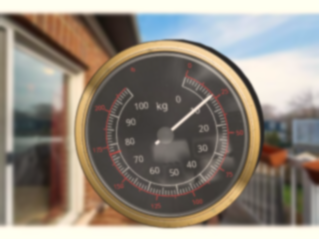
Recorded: 10kg
